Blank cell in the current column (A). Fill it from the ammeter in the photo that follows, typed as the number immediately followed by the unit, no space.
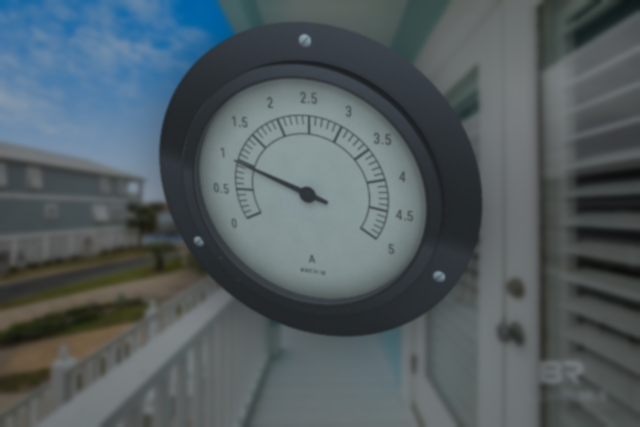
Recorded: 1A
